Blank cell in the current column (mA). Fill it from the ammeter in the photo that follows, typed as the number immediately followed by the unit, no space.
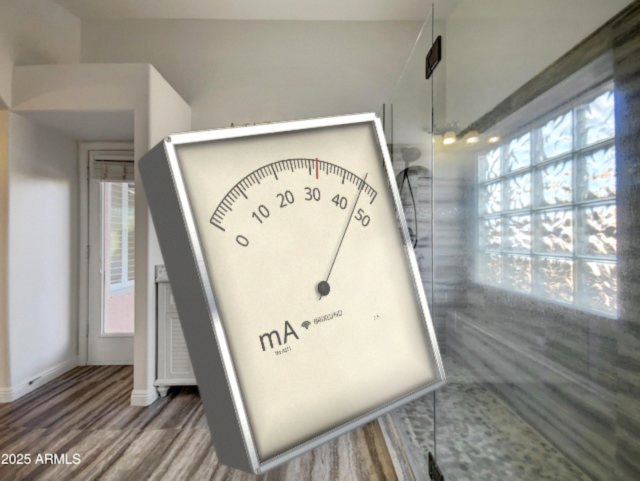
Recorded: 45mA
